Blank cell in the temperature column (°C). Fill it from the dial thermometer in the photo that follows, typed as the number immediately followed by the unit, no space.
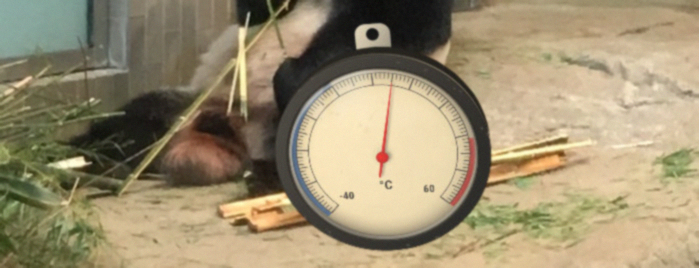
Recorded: 15°C
